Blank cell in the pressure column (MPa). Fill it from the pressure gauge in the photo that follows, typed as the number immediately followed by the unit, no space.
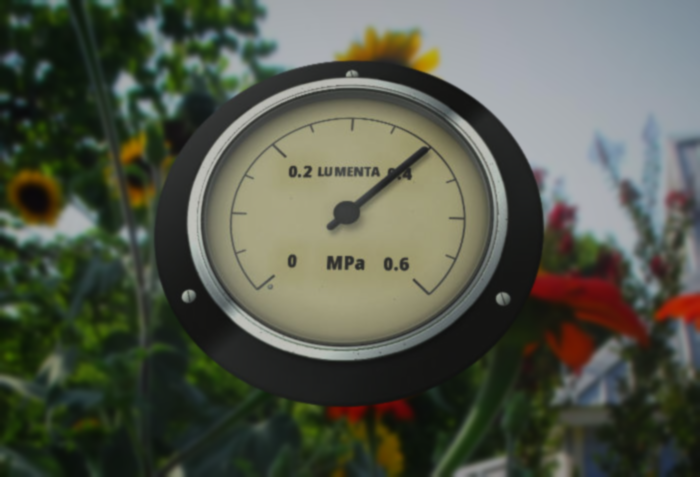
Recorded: 0.4MPa
